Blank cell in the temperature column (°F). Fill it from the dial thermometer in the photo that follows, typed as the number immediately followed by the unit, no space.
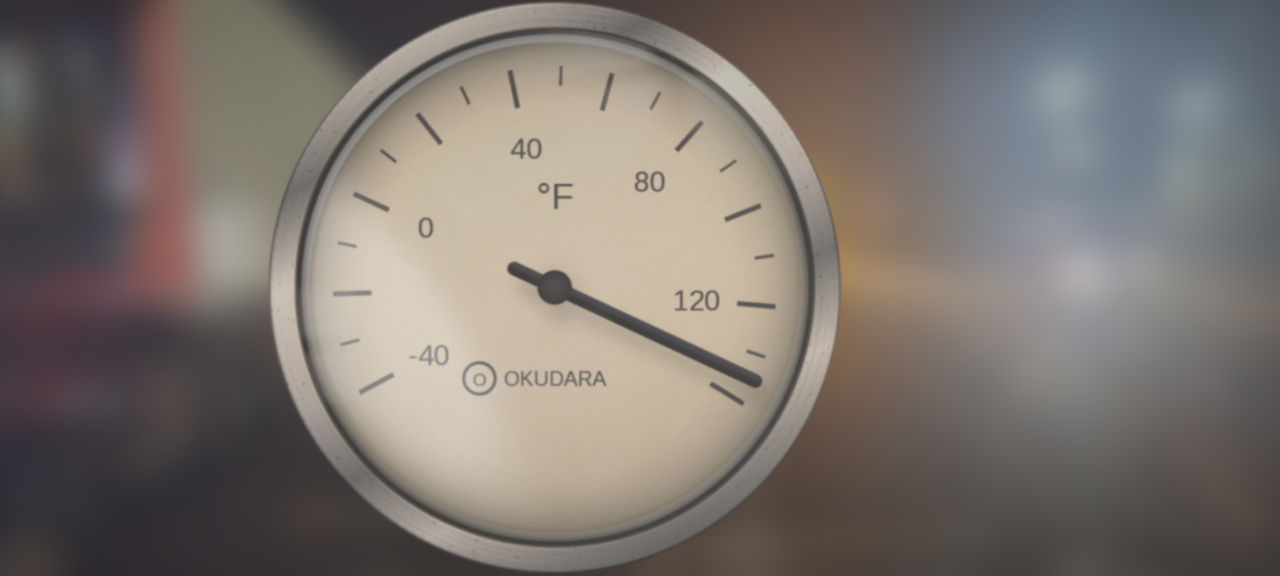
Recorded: 135°F
